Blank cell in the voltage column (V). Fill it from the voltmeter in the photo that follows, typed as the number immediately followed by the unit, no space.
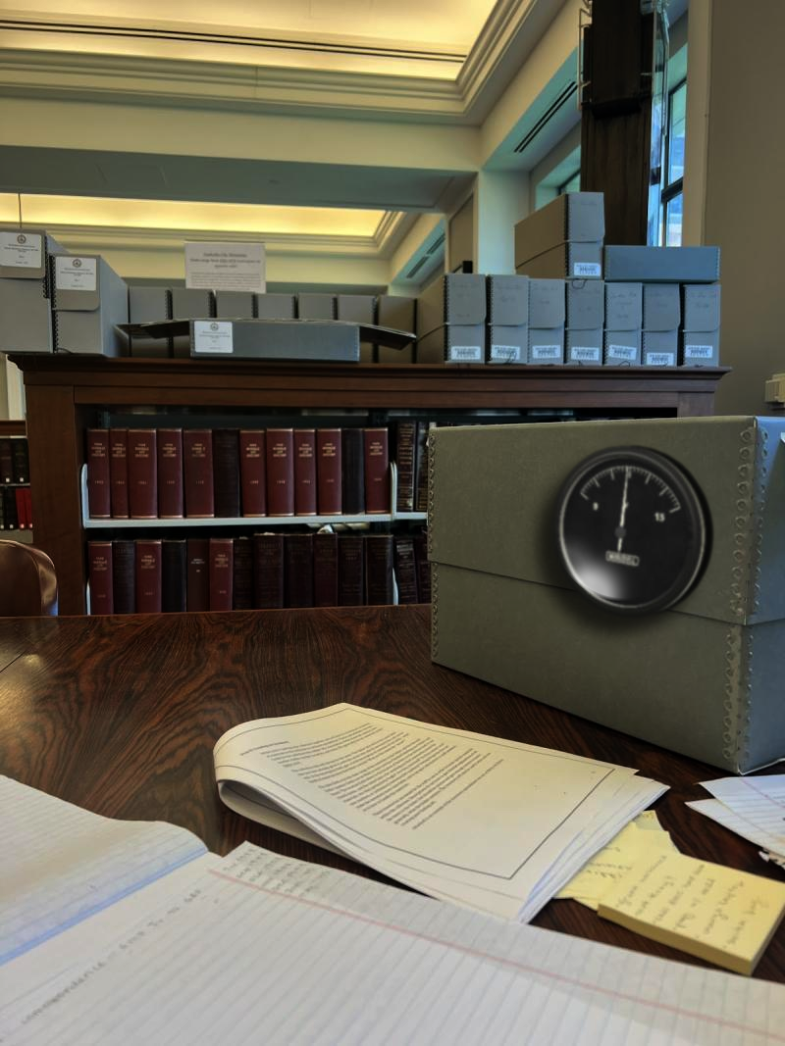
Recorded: 7.5V
